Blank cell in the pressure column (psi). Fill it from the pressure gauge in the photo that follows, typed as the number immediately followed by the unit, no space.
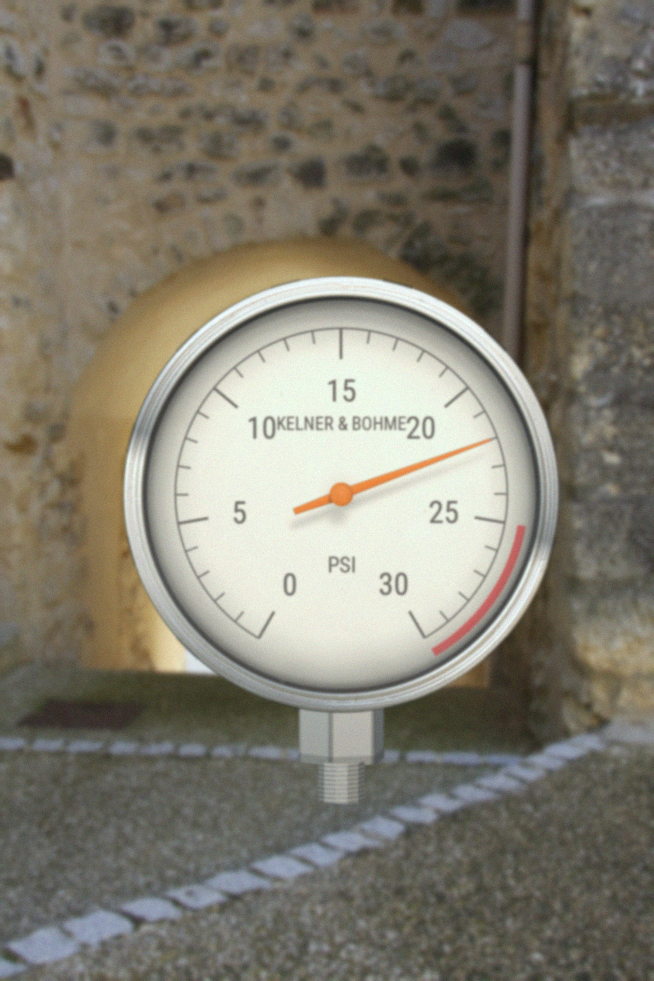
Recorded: 22psi
